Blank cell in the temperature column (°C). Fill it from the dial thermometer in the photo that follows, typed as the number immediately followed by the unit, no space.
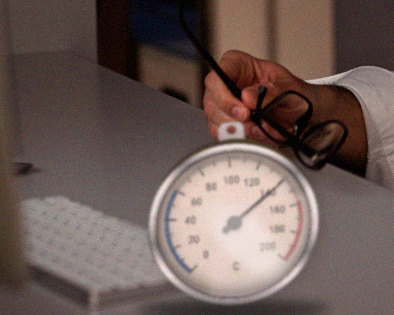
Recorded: 140°C
